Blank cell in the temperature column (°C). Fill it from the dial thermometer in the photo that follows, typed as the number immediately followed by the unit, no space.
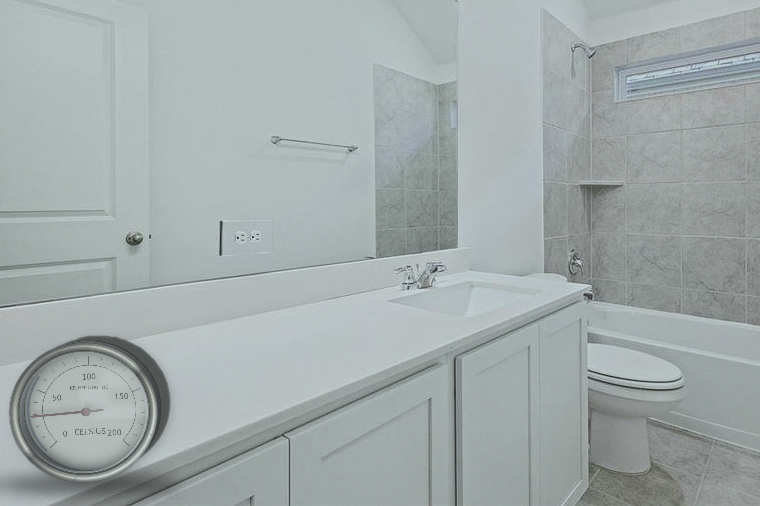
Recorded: 30°C
